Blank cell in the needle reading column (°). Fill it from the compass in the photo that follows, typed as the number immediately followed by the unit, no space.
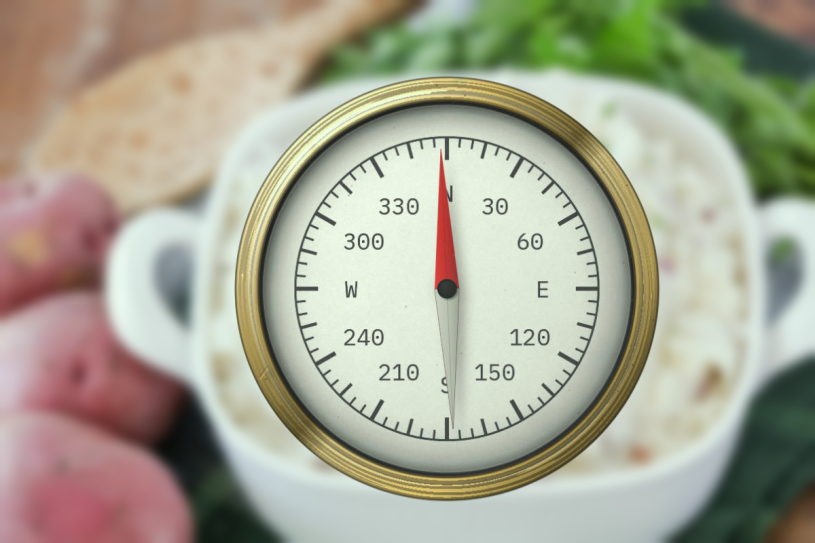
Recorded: 357.5°
